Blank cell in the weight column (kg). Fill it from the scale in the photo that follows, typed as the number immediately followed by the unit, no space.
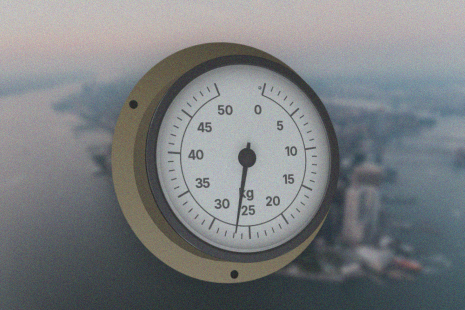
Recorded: 27kg
